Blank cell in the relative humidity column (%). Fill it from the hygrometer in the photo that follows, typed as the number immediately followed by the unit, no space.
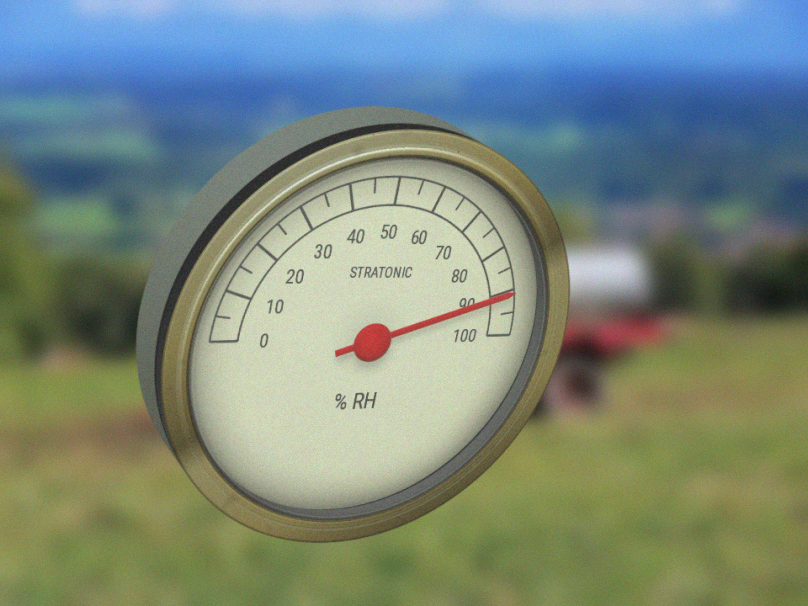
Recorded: 90%
